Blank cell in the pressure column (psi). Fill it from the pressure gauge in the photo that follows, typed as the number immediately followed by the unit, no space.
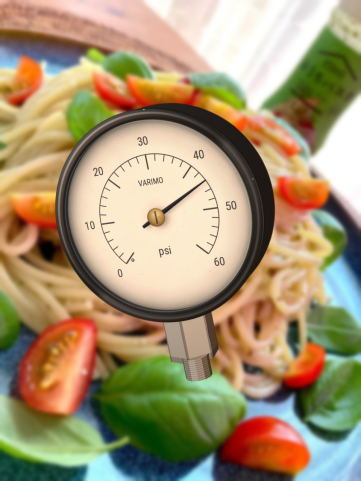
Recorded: 44psi
